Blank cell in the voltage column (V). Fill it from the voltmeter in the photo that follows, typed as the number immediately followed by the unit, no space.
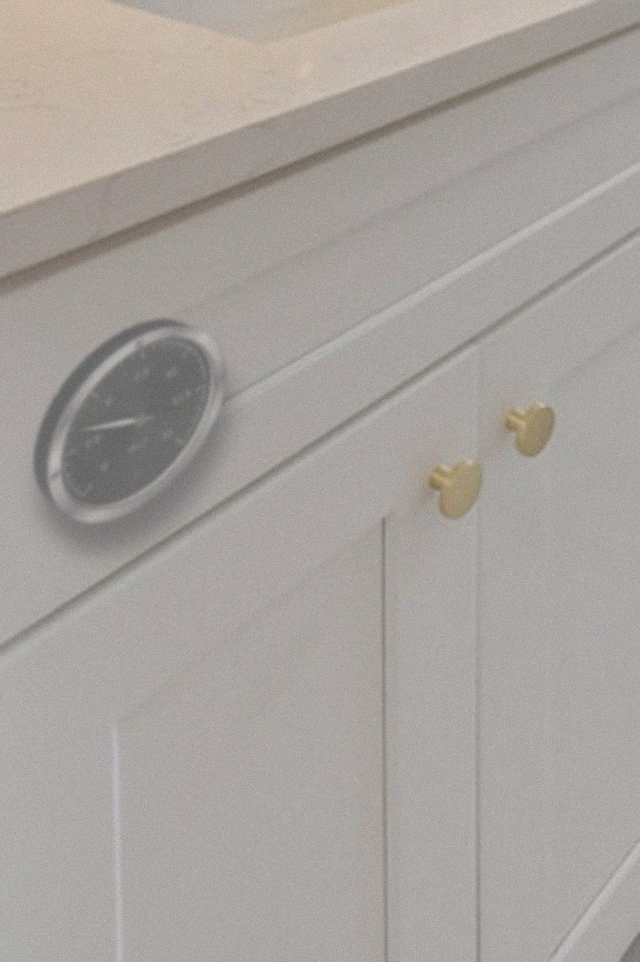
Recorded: 3.5V
